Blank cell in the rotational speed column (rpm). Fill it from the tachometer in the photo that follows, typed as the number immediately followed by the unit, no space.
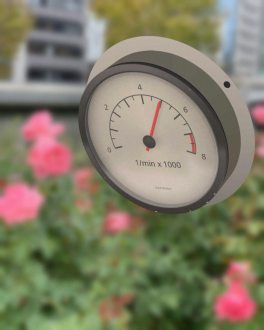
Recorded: 5000rpm
